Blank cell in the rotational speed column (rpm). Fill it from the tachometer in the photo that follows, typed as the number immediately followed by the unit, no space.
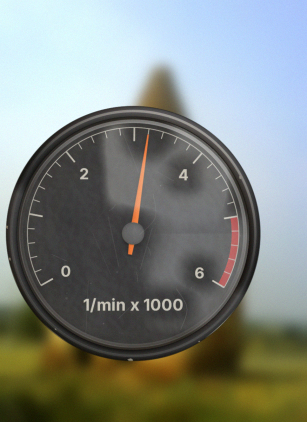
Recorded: 3200rpm
